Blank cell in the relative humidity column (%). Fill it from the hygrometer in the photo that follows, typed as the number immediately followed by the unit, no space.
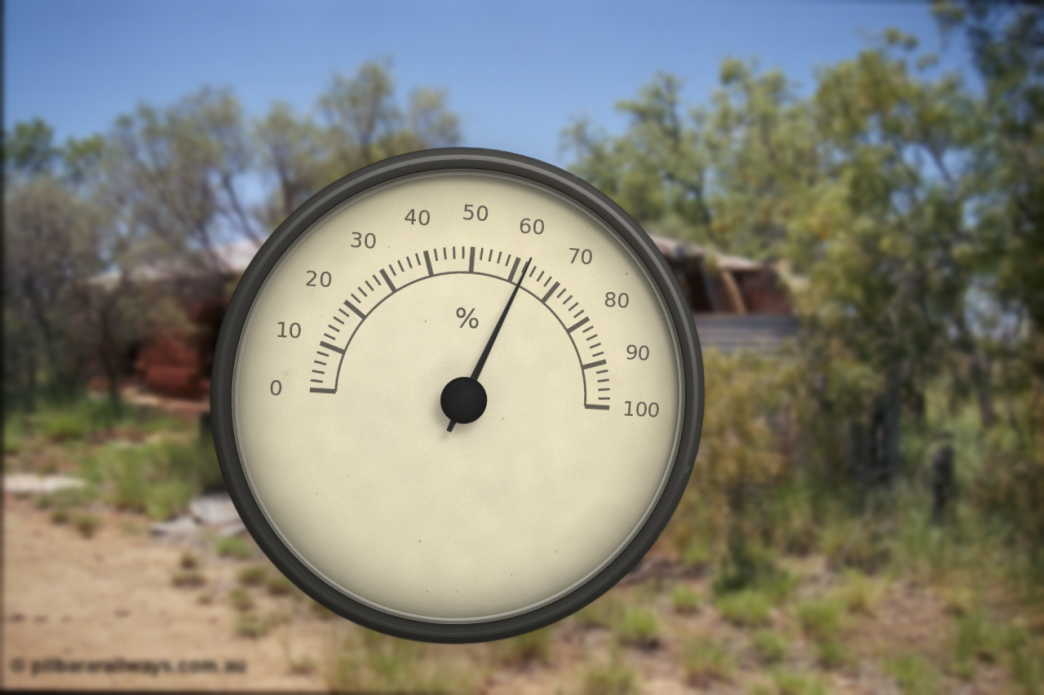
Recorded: 62%
